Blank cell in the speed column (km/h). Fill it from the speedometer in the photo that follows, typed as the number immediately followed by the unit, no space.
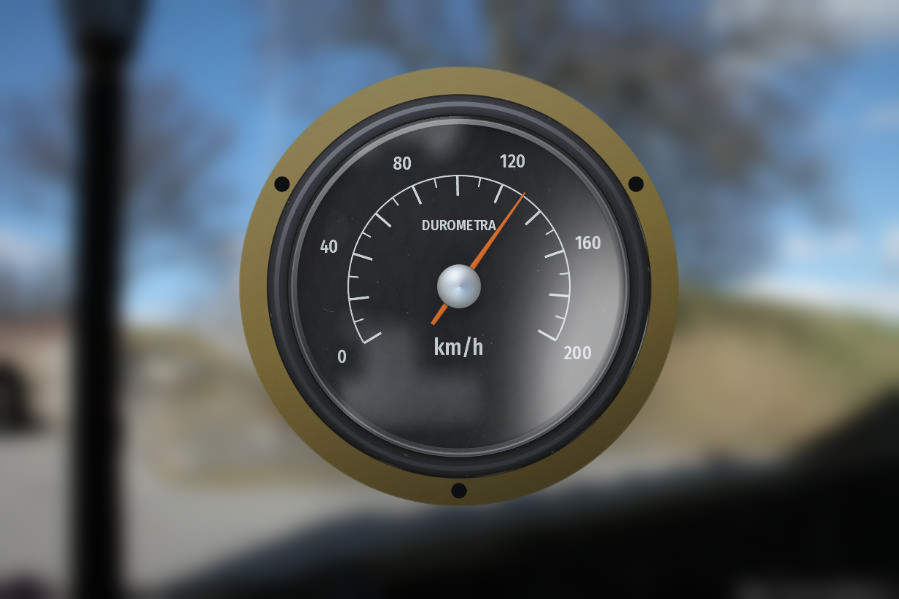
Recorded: 130km/h
